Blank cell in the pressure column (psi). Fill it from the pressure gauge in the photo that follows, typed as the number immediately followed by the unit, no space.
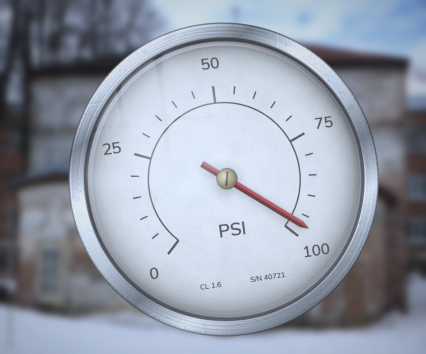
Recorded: 97.5psi
